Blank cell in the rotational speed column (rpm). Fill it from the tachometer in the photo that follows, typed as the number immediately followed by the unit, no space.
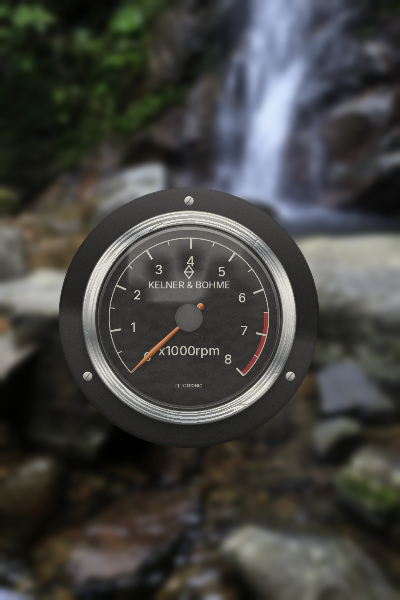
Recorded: 0rpm
